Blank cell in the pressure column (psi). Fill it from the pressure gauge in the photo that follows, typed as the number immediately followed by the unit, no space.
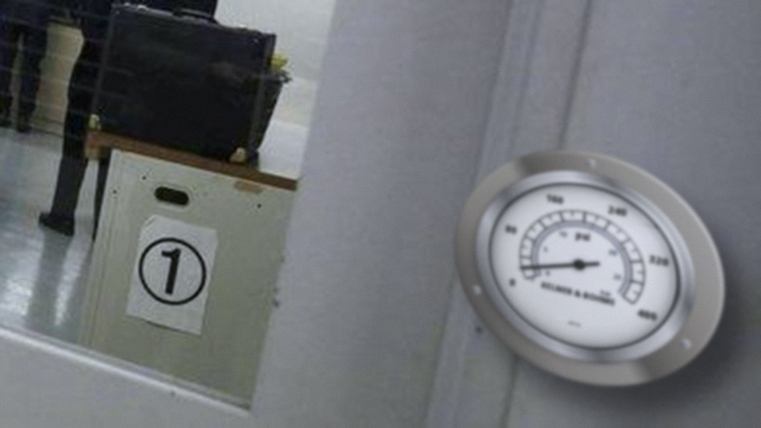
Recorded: 20psi
